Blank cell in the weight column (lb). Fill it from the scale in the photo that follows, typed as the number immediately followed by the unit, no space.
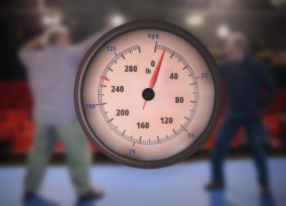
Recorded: 10lb
